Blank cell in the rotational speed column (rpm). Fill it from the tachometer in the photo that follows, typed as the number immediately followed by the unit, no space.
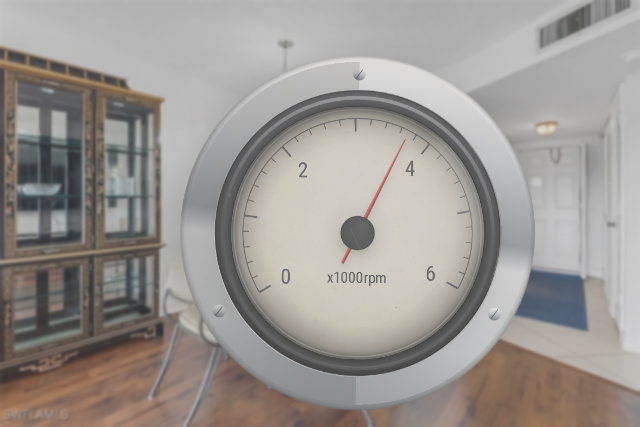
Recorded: 3700rpm
